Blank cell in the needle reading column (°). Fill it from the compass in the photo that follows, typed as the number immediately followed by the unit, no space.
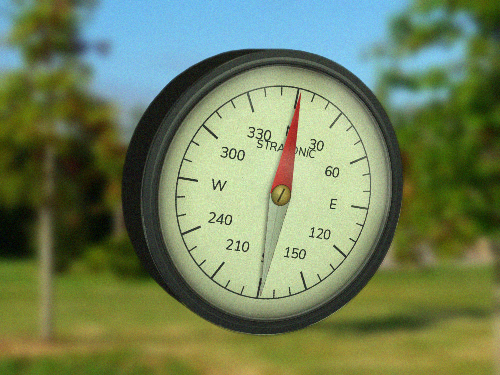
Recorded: 0°
